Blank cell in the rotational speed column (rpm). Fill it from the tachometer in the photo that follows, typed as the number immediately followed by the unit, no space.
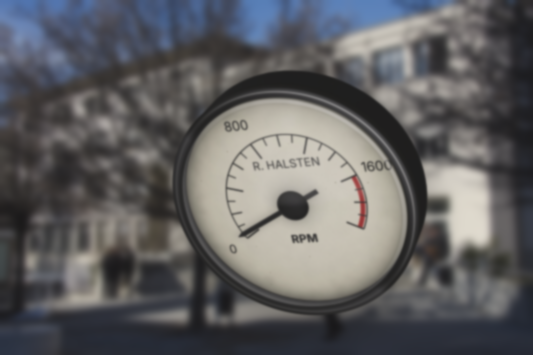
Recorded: 50rpm
